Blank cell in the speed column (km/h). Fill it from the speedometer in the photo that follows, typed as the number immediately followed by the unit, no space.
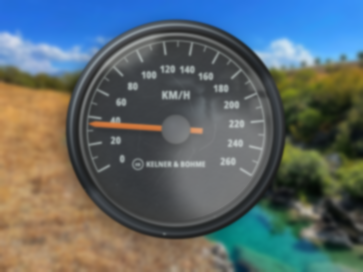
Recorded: 35km/h
